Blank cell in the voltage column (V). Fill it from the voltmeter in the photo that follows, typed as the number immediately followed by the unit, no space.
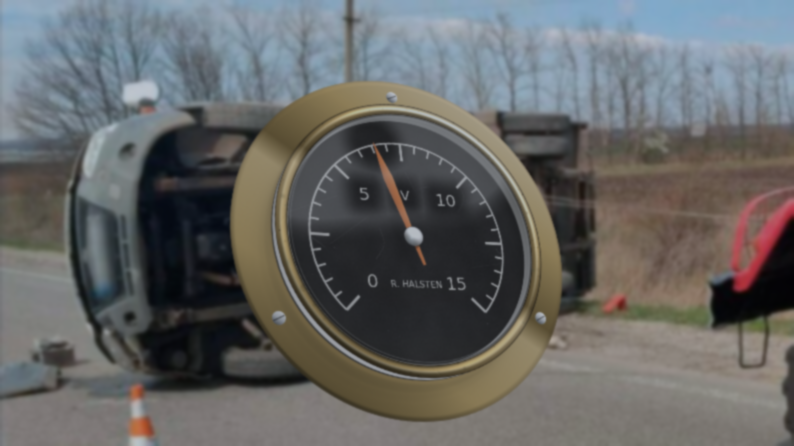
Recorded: 6.5V
